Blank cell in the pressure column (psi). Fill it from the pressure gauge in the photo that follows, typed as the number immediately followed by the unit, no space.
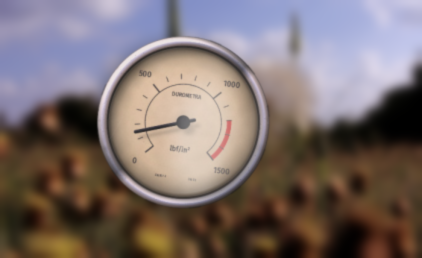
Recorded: 150psi
